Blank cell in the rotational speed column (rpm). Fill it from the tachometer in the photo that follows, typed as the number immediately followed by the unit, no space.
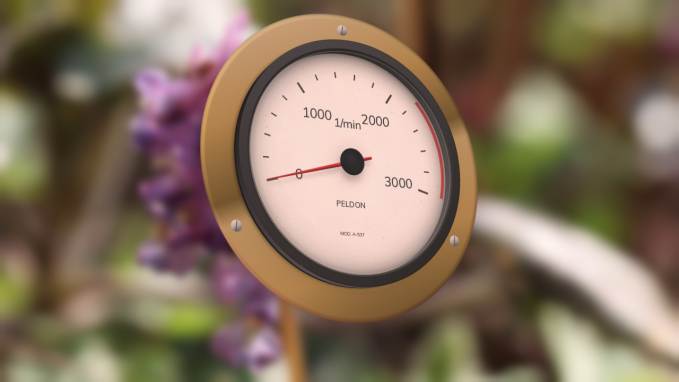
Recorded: 0rpm
